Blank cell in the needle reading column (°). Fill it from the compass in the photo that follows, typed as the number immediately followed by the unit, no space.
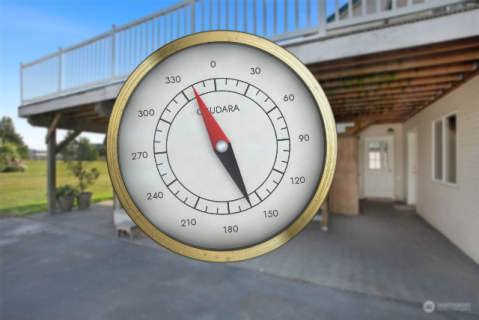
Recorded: 340°
